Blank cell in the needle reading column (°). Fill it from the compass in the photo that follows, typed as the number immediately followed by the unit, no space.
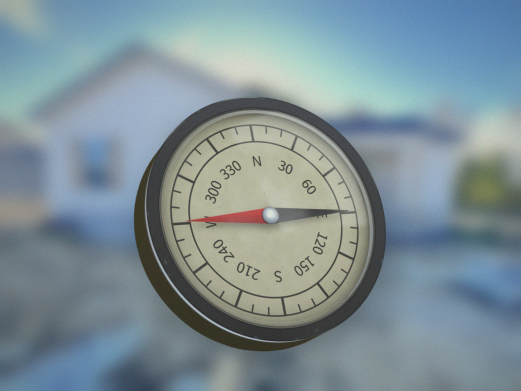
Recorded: 270°
